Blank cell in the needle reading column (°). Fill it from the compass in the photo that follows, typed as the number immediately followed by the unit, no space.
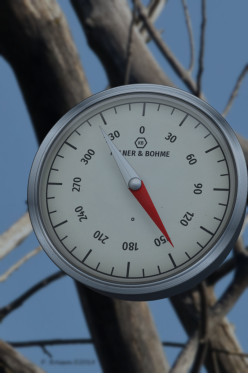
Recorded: 145°
